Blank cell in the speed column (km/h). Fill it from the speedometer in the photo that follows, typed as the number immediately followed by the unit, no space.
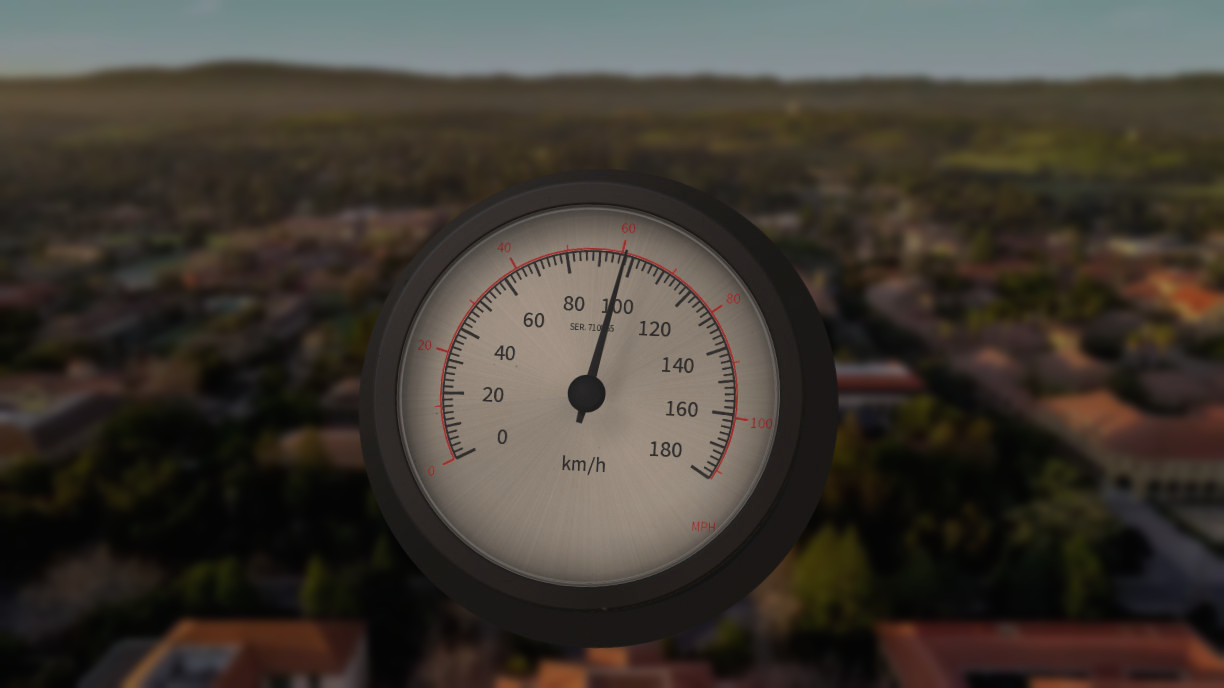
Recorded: 98km/h
